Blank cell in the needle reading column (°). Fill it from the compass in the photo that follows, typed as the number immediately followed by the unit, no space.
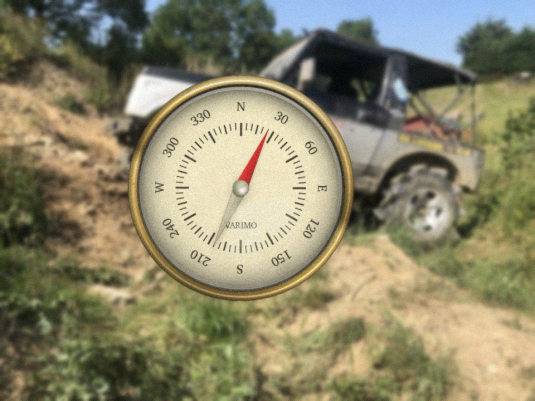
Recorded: 25°
